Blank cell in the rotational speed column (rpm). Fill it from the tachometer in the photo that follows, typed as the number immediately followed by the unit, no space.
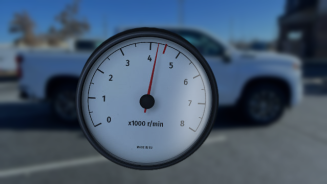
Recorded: 4250rpm
